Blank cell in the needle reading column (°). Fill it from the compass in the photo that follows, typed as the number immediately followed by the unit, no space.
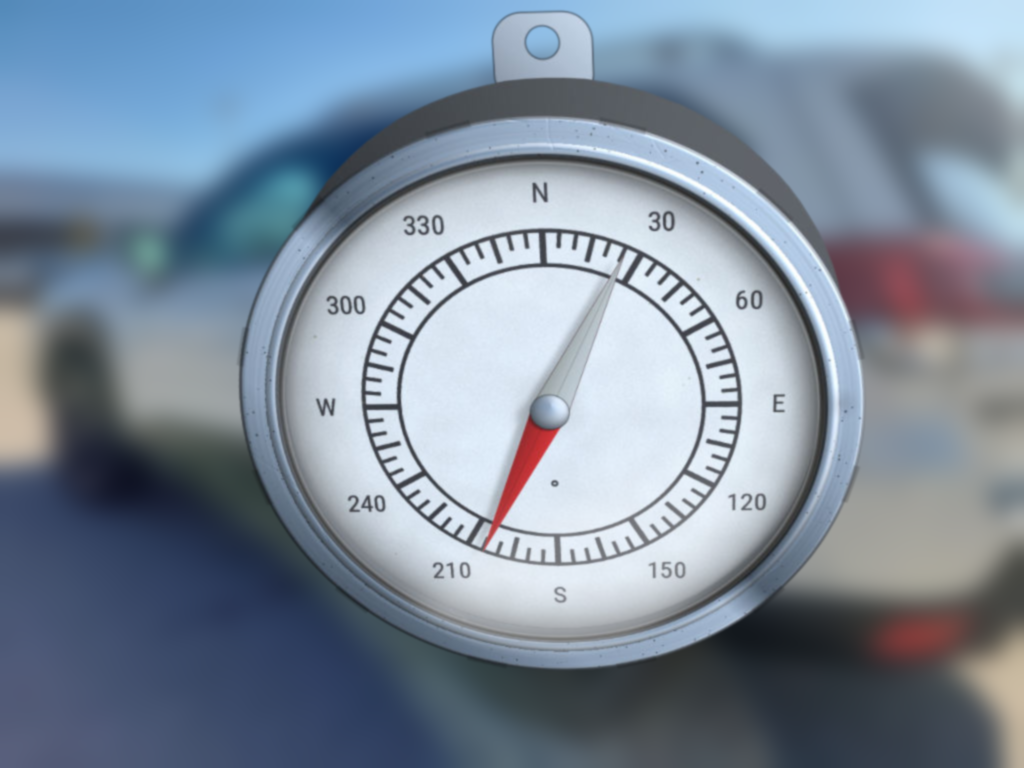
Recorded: 205°
